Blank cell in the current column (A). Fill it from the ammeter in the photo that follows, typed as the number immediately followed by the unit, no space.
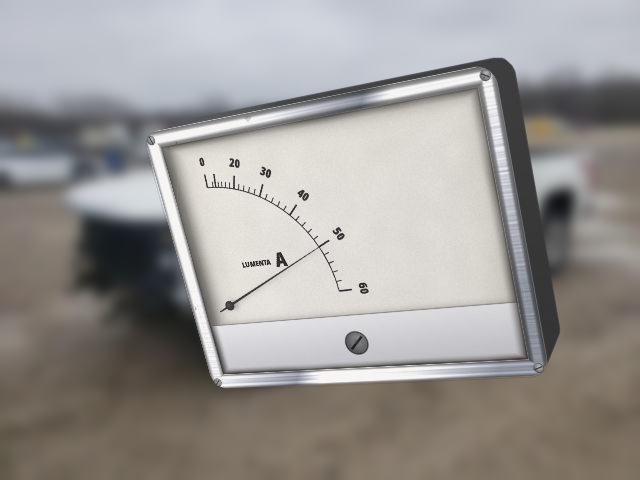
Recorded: 50A
